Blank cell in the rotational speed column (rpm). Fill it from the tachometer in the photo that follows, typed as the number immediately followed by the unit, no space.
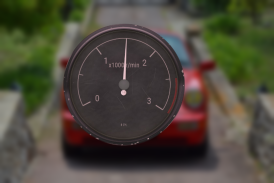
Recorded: 1500rpm
